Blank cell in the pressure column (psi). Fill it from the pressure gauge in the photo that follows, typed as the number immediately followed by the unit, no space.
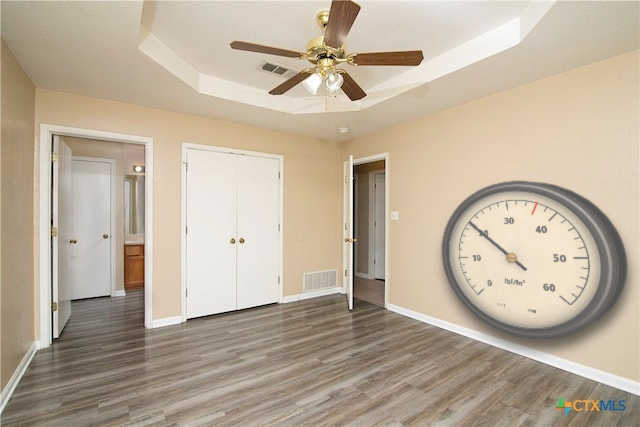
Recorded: 20psi
